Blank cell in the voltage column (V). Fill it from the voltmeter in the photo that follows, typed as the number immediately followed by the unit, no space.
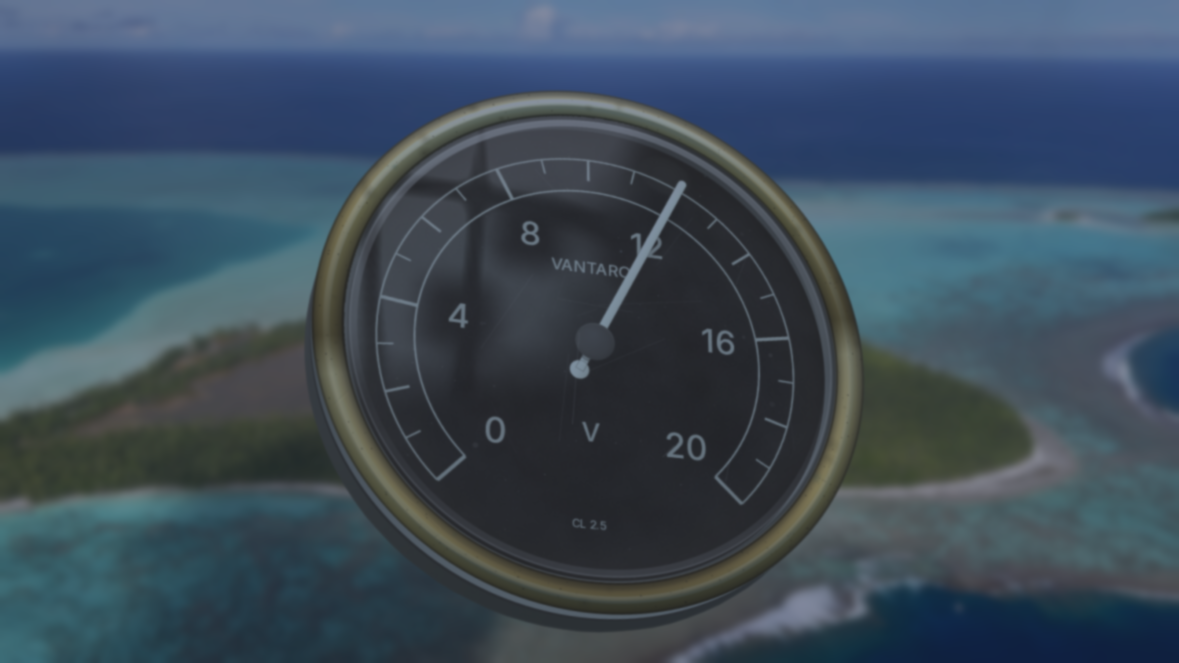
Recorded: 12V
